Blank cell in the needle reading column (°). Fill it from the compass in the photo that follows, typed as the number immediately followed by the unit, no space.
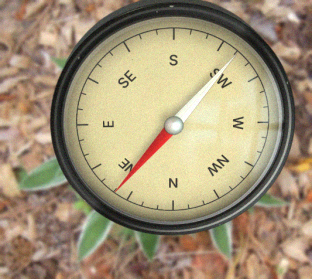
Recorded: 40°
